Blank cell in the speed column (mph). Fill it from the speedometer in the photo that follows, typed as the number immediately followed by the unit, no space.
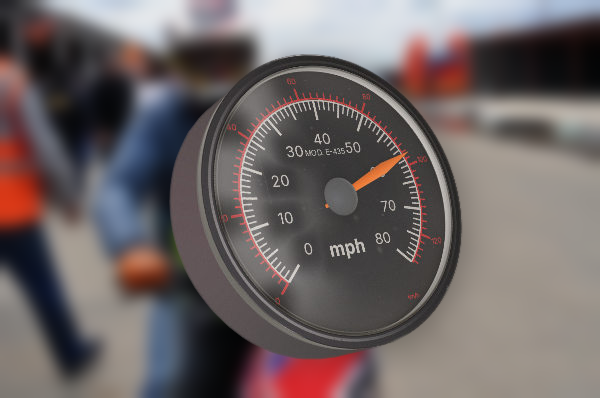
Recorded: 60mph
